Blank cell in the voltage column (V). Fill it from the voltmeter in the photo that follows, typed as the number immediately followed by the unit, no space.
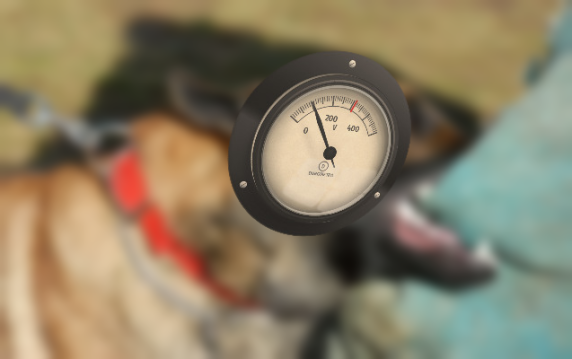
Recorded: 100V
